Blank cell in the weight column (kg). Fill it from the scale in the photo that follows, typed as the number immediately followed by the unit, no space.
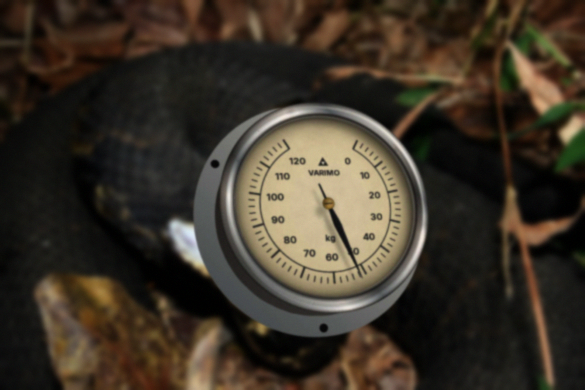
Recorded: 52kg
